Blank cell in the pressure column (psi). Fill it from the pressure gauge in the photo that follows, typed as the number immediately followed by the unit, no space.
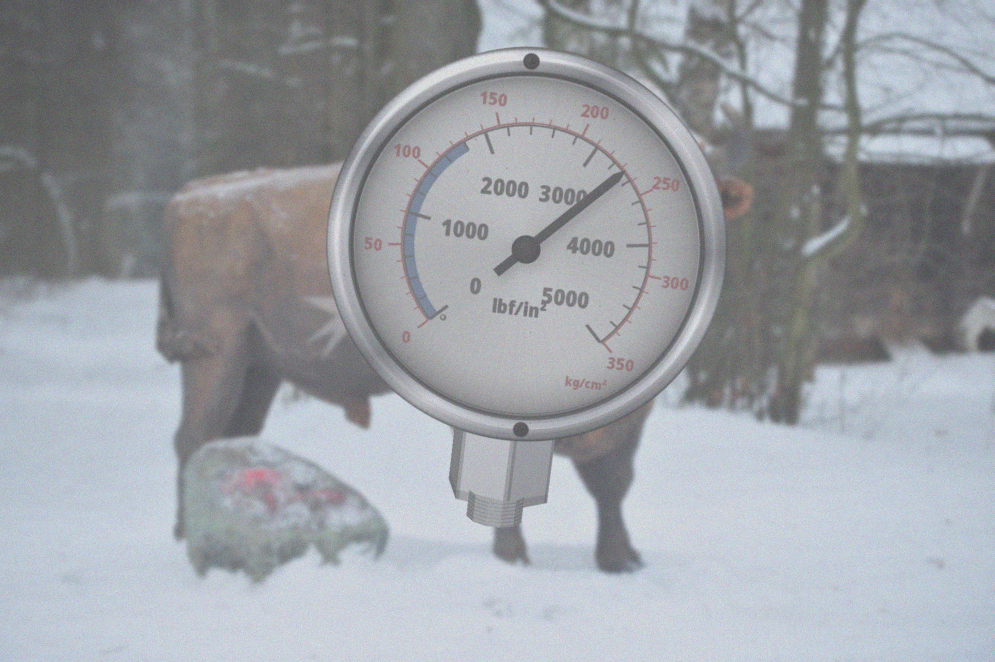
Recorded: 3300psi
